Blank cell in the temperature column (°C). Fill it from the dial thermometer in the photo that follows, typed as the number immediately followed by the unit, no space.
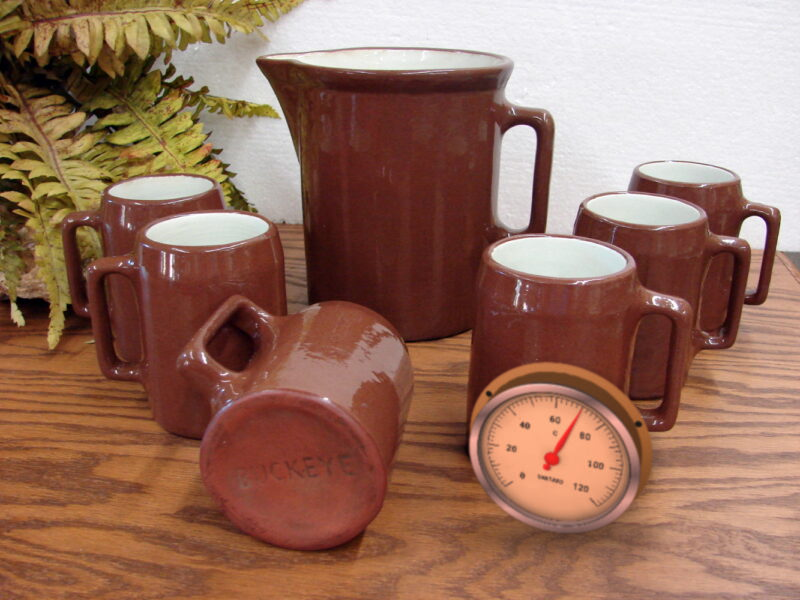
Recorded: 70°C
